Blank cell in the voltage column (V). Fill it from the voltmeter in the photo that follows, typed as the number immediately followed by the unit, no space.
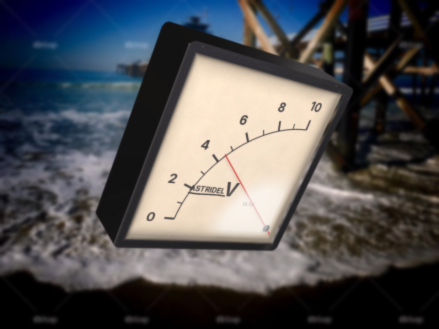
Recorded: 4.5V
